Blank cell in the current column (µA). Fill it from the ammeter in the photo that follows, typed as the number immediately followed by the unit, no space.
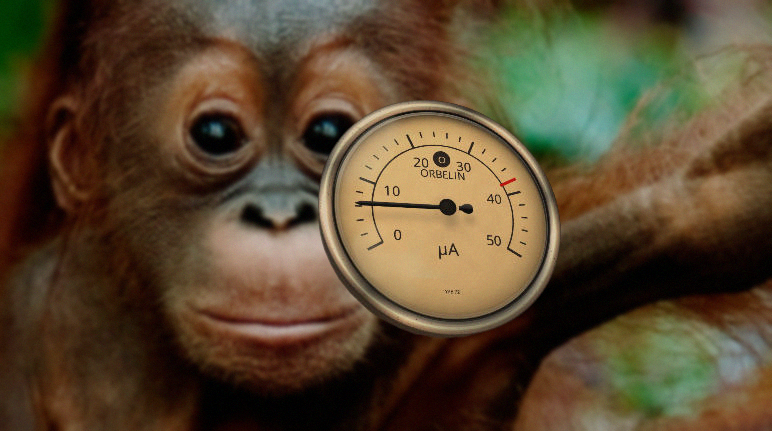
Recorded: 6µA
